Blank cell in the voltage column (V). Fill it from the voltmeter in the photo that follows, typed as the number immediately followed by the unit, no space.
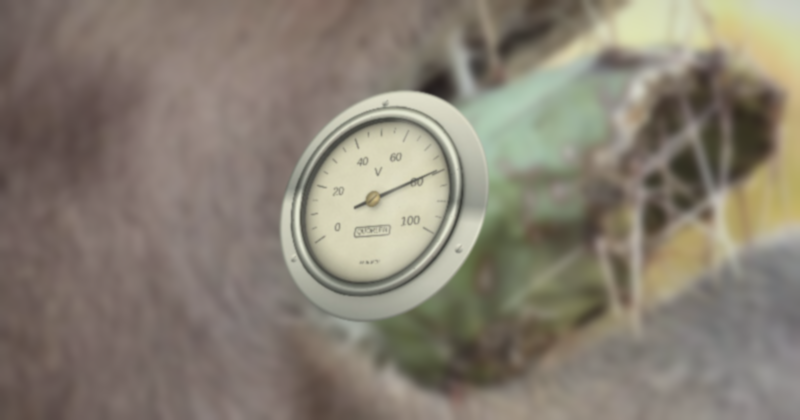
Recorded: 80V
